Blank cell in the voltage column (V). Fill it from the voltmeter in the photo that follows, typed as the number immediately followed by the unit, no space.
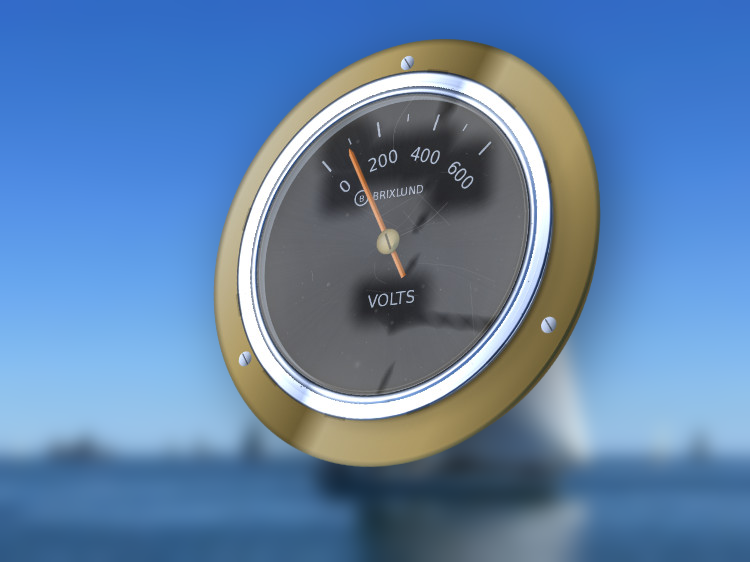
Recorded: 100V
